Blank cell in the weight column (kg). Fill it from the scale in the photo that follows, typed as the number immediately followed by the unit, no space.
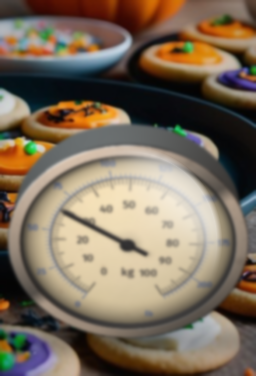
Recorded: 30kg
